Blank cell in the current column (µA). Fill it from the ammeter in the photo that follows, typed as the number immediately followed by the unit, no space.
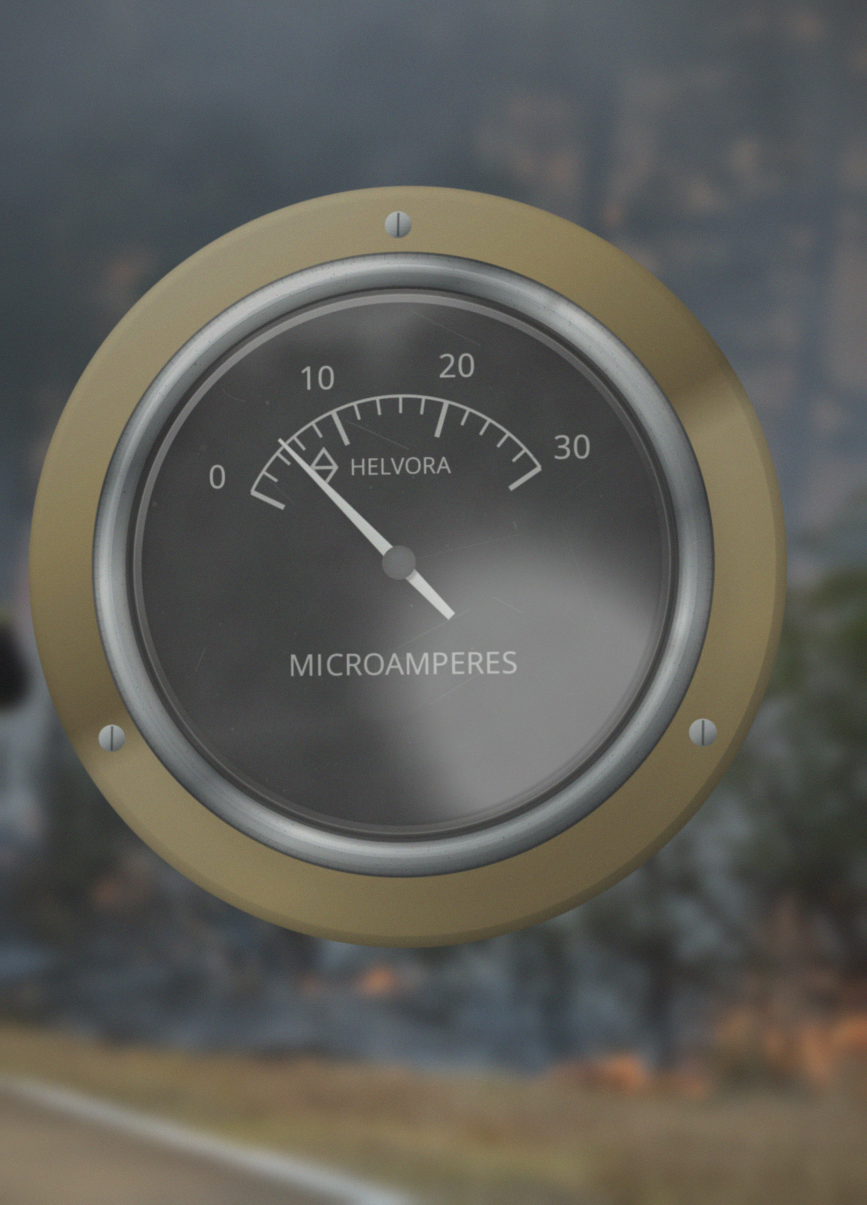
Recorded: 5µA
